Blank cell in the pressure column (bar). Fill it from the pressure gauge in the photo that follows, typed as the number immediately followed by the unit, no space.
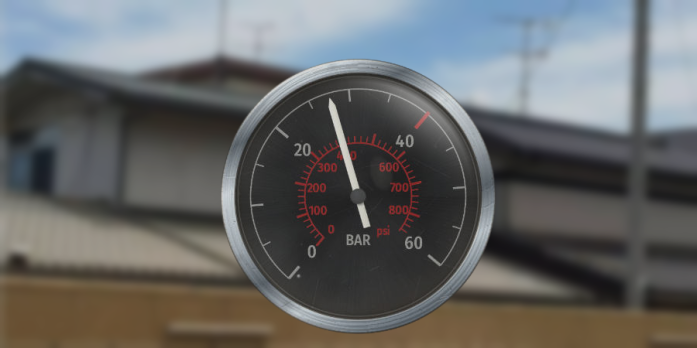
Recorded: 27.5bar
